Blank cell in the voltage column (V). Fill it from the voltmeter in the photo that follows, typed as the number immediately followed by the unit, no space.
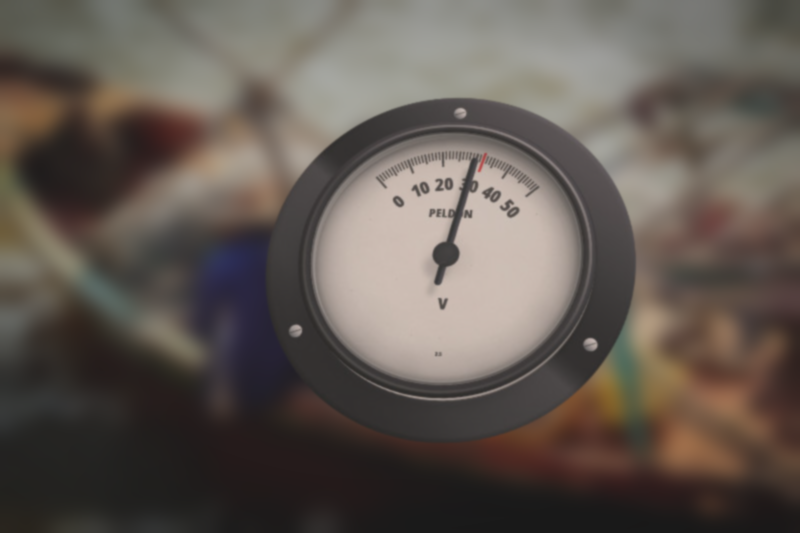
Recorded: 30V
